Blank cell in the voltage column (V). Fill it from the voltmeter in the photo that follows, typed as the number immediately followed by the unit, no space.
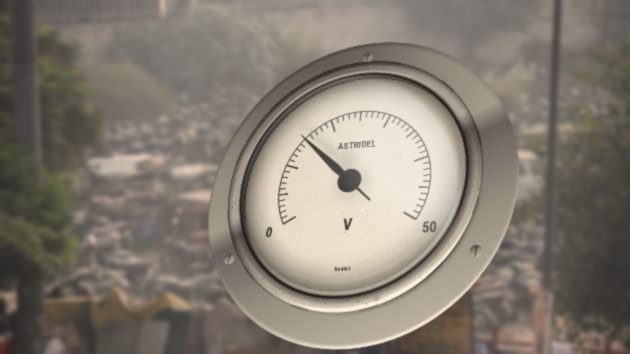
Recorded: 15V
